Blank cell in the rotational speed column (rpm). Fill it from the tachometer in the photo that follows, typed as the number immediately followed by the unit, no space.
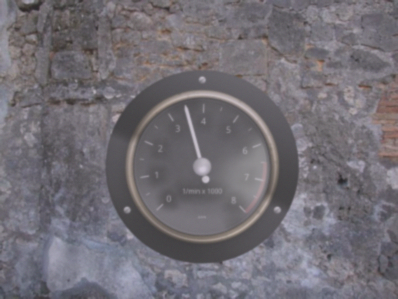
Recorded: 3500rpm
